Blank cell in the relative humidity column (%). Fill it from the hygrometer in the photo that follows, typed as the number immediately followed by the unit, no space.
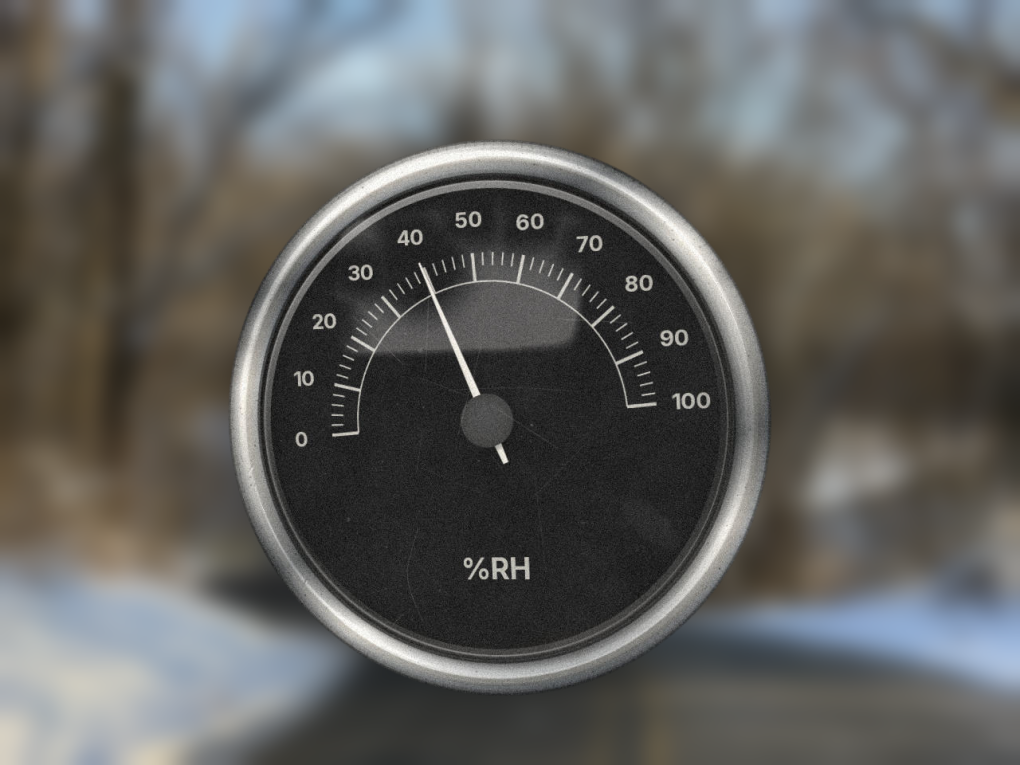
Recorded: 40%
